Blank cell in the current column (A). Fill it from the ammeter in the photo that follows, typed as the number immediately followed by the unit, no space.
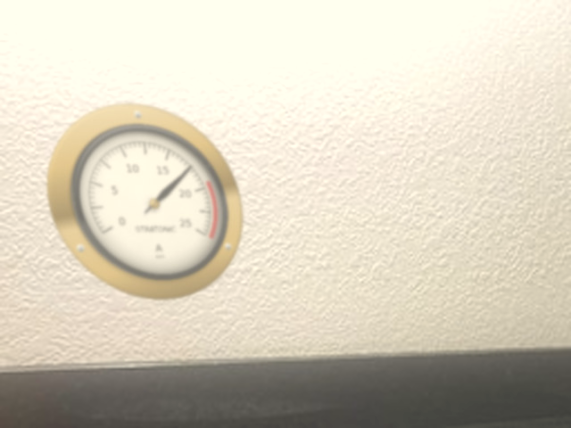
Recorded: 17.5A
